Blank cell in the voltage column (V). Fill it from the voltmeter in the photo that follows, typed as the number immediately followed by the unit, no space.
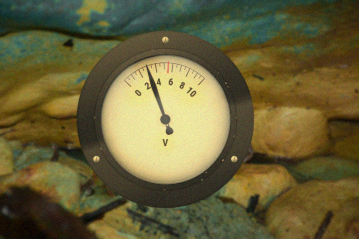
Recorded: 3V
